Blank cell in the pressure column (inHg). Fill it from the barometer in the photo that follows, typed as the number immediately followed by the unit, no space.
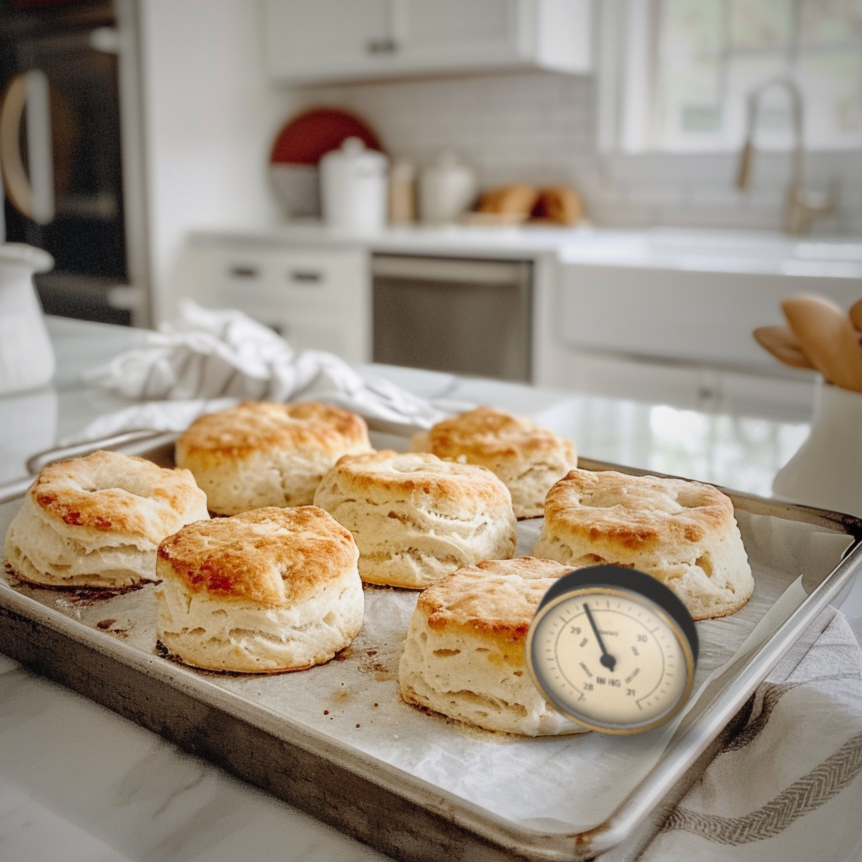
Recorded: 29.3inHg
